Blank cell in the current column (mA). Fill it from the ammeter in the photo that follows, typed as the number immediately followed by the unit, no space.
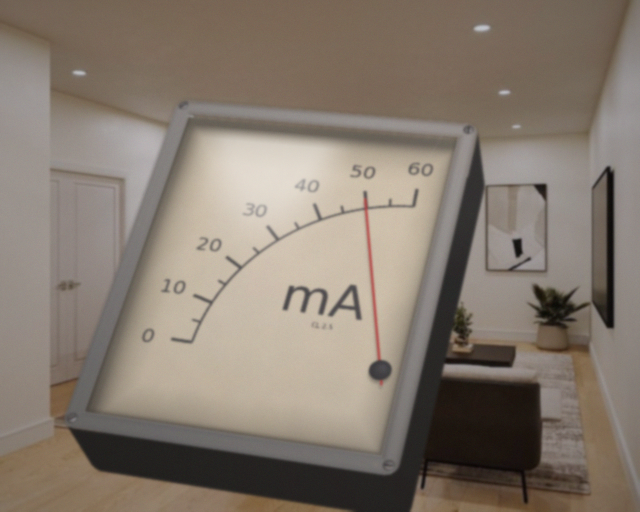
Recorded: 50mA
